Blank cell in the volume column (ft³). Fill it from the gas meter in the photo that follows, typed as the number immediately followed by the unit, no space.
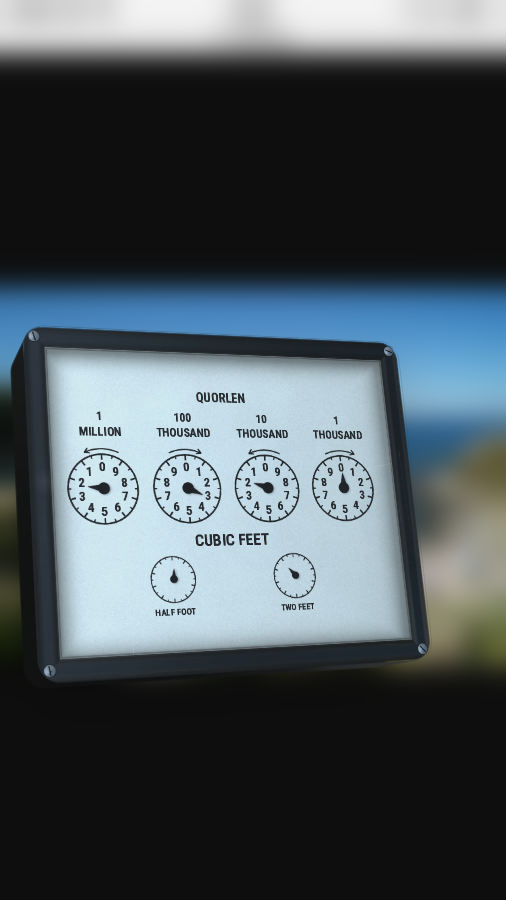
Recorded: 232000ft³
